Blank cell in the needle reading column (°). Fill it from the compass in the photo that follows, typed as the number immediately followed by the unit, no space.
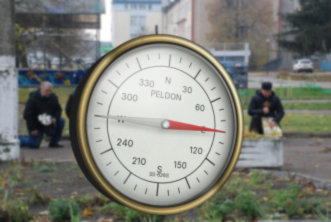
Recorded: 90°
